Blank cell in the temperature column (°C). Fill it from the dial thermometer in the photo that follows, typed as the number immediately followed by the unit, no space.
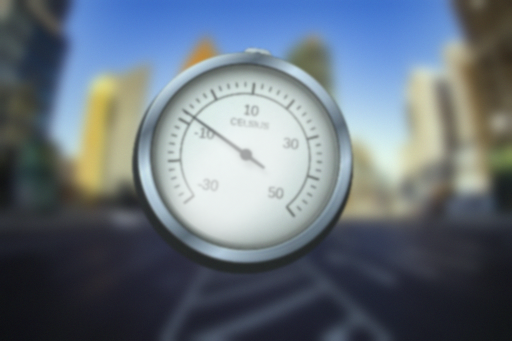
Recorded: -8°C
